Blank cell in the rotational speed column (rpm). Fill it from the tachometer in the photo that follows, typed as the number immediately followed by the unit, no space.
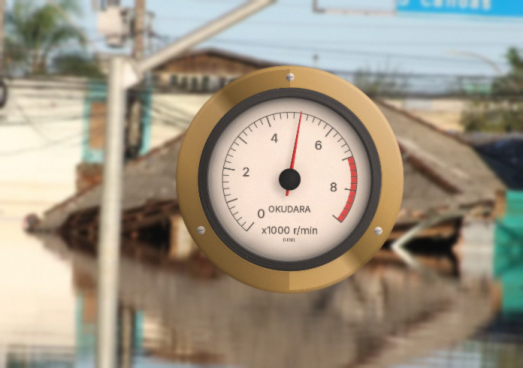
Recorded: 5000rpm
